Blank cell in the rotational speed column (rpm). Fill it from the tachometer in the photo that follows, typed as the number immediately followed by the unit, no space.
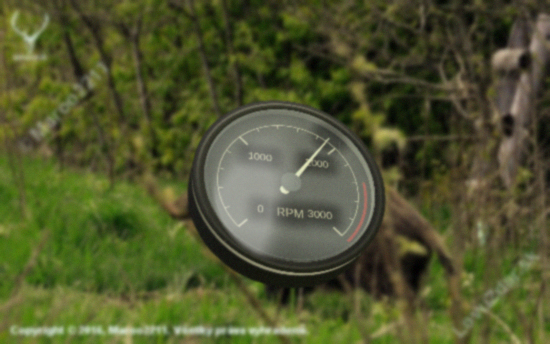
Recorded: 1900rpm
